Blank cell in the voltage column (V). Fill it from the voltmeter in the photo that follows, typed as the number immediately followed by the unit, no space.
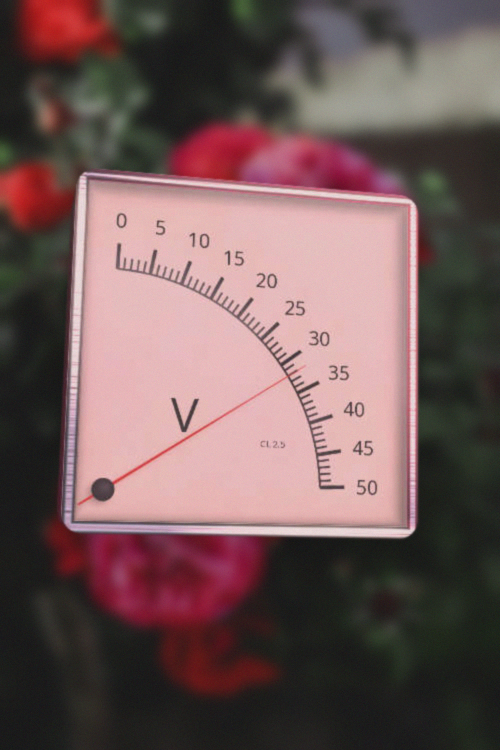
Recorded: 32V
